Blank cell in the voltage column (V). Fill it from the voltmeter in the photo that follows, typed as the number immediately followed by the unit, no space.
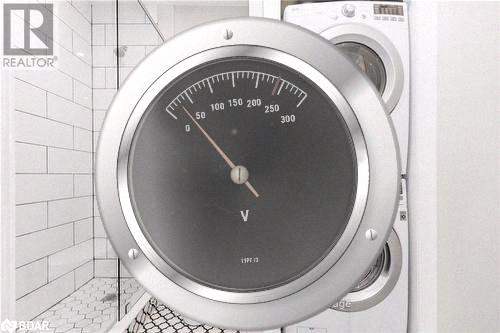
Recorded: 30V
